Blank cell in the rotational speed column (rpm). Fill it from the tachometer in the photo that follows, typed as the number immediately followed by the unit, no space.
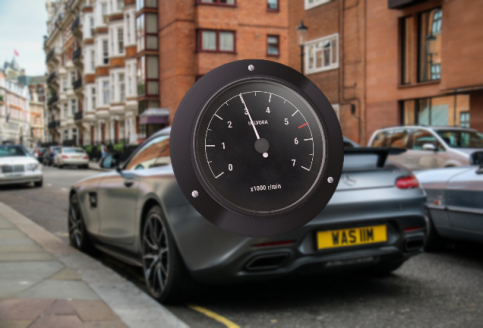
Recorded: 3000rpm
